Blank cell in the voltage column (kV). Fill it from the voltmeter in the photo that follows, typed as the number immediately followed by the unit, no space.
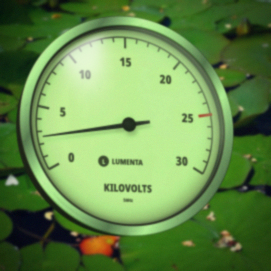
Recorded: 2.5kV
